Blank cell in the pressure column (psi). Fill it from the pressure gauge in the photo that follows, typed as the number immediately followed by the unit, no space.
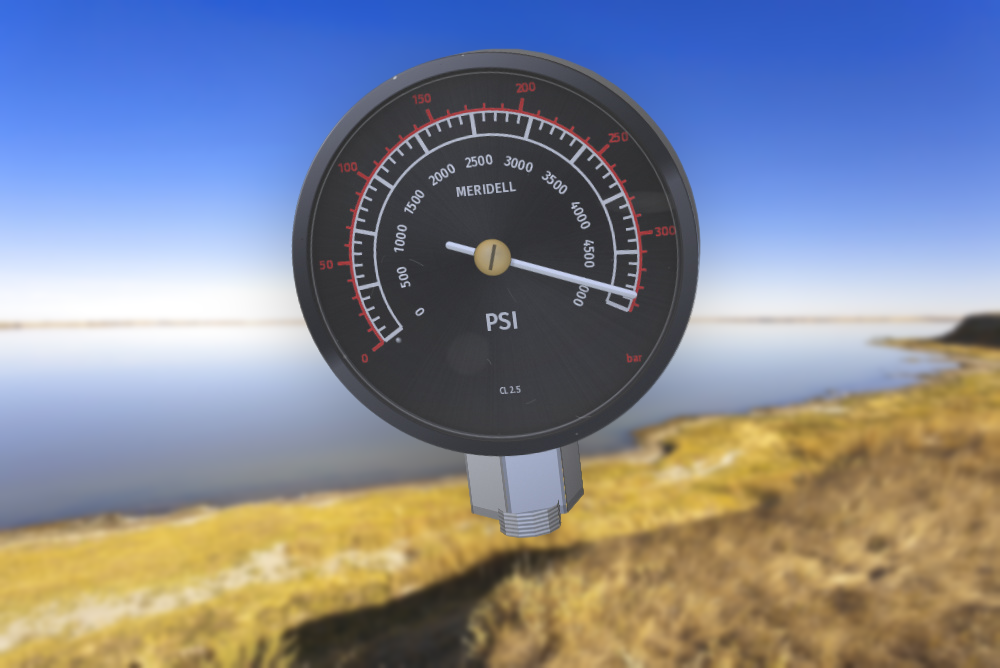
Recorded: 4850psi
